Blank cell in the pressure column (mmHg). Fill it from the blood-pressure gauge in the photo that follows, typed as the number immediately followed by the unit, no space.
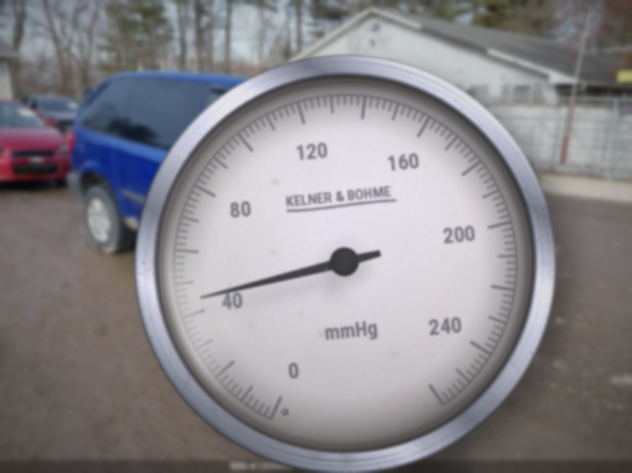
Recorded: 44mmHg
